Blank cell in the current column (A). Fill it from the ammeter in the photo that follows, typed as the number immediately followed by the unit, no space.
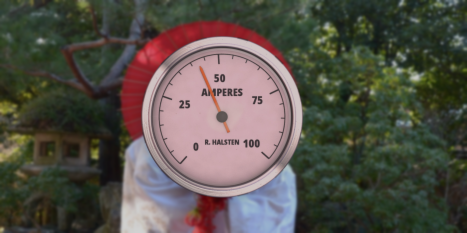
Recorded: 42.5A
